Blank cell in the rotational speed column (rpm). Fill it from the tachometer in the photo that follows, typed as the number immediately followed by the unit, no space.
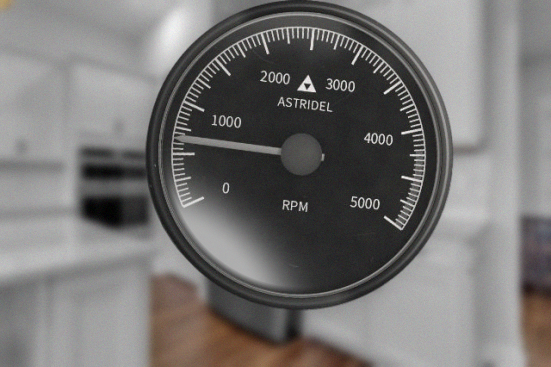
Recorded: 650rpm
